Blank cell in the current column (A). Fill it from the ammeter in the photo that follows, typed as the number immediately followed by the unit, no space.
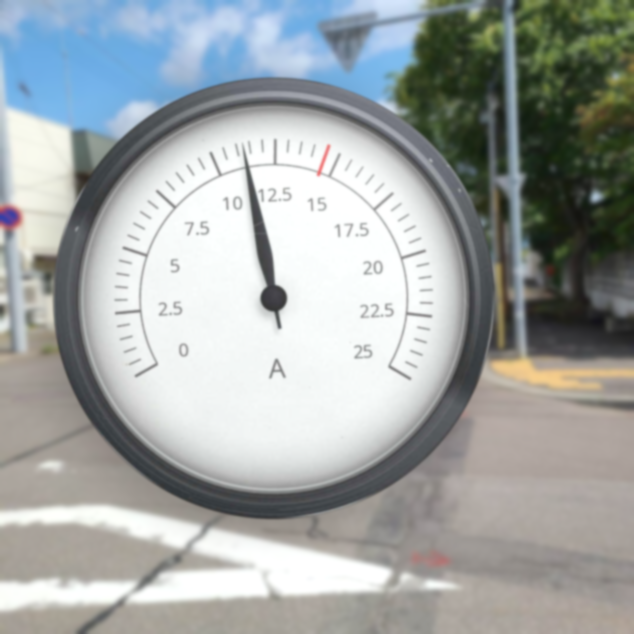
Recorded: 11.25A
